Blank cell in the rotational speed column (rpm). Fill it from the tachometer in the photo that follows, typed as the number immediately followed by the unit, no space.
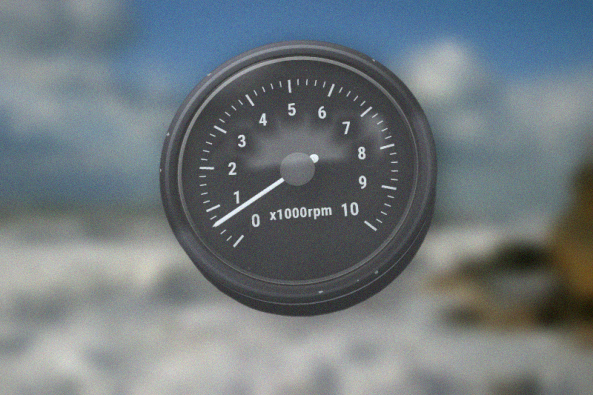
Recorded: 600rpm
